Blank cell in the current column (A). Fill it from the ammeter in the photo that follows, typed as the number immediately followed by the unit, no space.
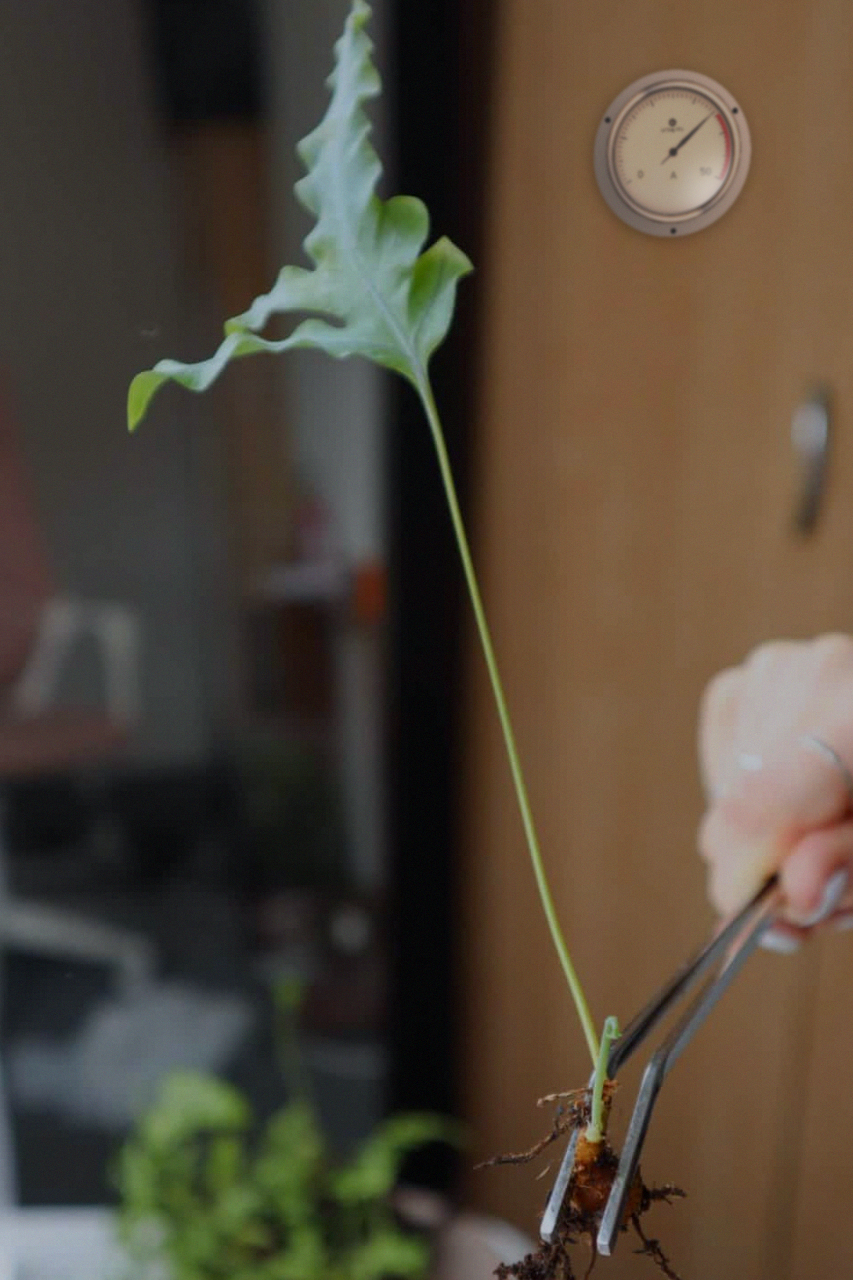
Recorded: 35A
